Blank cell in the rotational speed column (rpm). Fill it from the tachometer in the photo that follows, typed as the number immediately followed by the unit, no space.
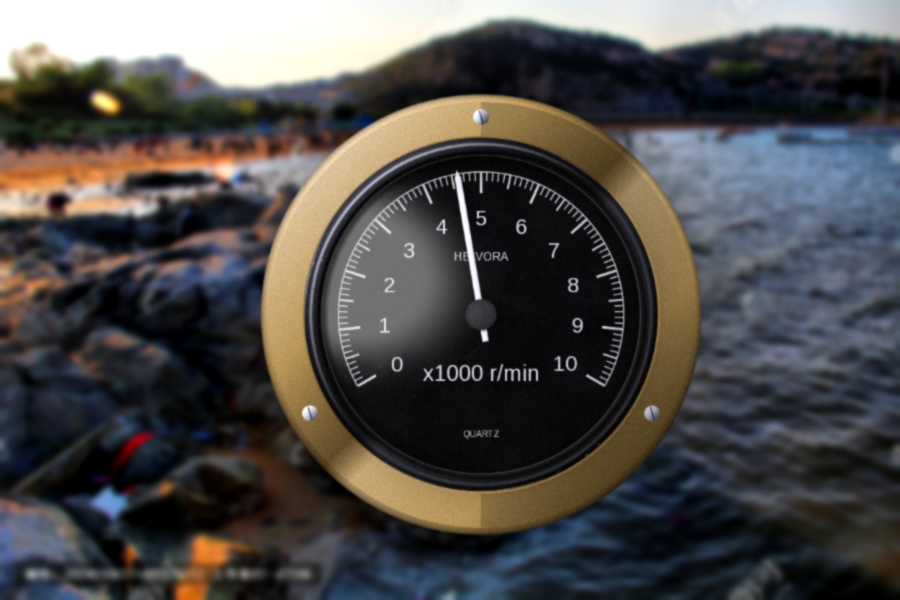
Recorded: 4600rpm
